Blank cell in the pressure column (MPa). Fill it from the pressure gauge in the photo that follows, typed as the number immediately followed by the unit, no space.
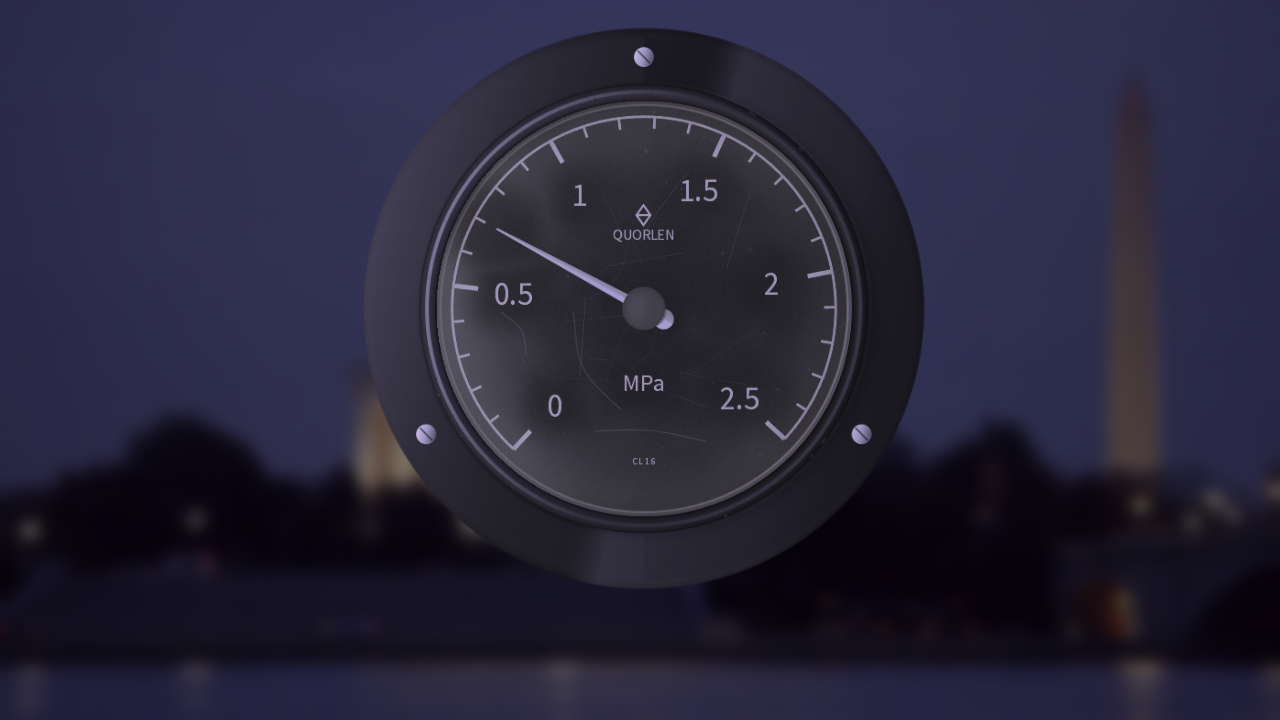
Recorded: 0.7MPa
